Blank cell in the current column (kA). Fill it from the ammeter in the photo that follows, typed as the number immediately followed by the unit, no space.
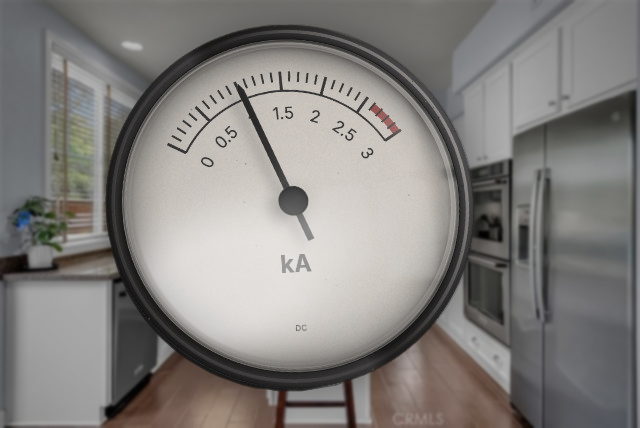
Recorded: 1kA
